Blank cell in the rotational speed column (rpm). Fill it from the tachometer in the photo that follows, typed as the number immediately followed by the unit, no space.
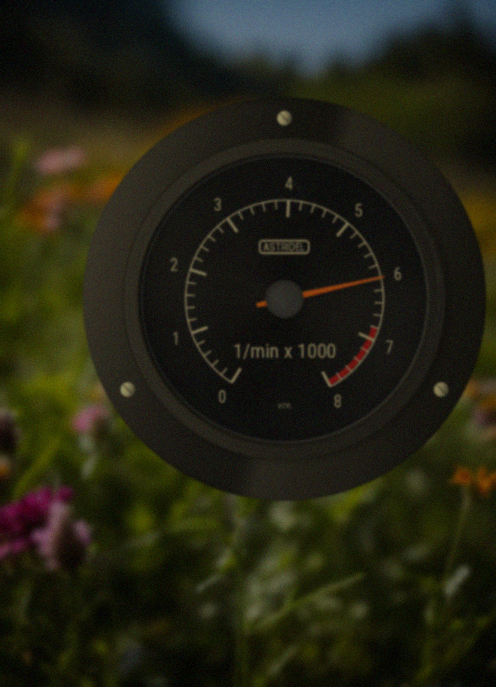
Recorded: 6000rpm
